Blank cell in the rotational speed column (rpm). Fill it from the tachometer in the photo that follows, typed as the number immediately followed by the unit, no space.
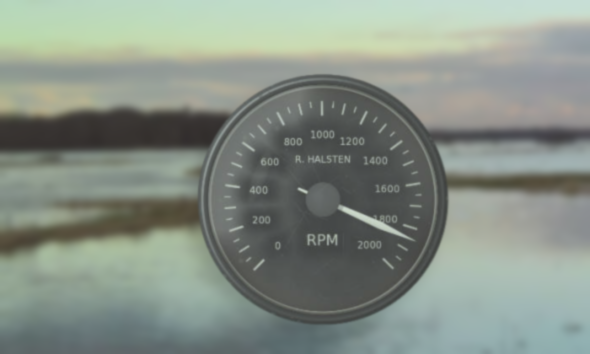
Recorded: 1850rpm
